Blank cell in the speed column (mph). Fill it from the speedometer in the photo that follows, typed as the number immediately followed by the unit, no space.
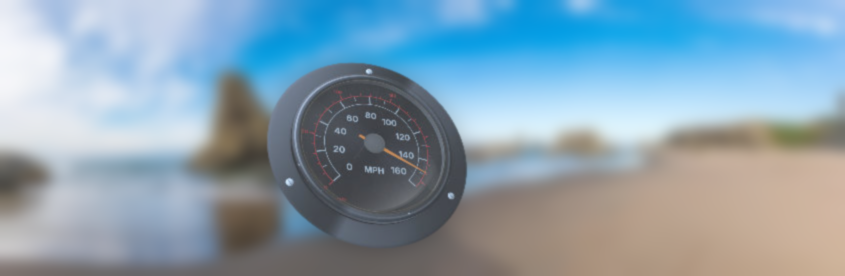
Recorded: 150mph
